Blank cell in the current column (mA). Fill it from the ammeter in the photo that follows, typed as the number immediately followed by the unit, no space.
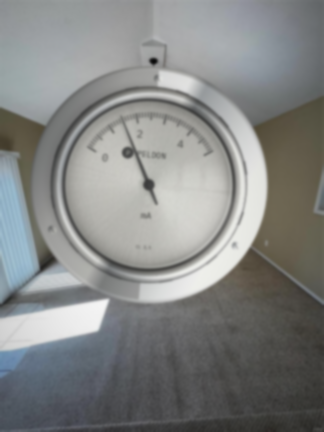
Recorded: 1.5mA
